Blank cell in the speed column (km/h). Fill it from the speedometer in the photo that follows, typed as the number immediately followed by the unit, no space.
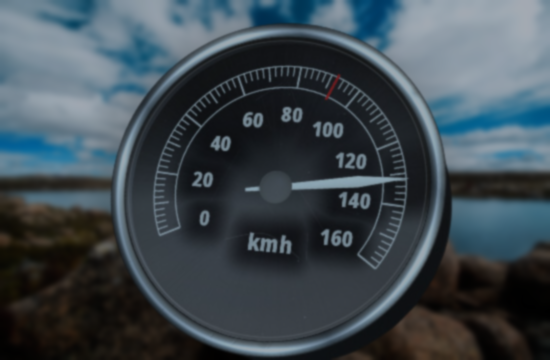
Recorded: 132km/h
